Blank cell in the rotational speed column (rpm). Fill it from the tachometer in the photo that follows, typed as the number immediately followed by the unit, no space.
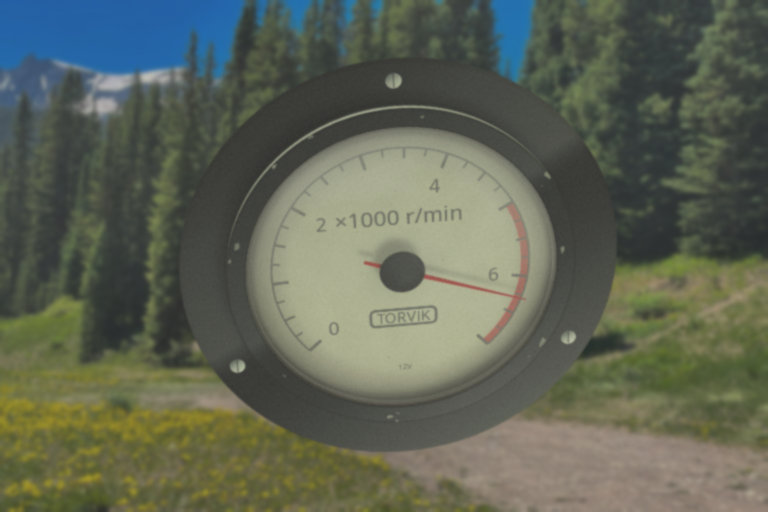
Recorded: 6250rpm
